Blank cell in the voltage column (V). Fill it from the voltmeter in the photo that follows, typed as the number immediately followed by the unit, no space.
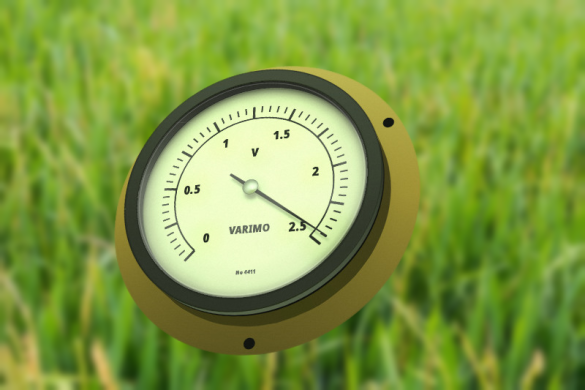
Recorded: 2.45V
